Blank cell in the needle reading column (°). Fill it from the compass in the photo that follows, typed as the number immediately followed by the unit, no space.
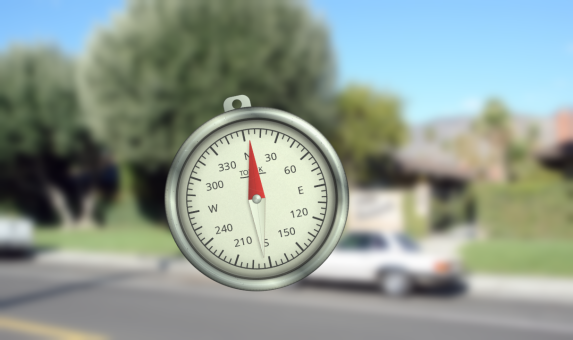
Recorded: 5°
